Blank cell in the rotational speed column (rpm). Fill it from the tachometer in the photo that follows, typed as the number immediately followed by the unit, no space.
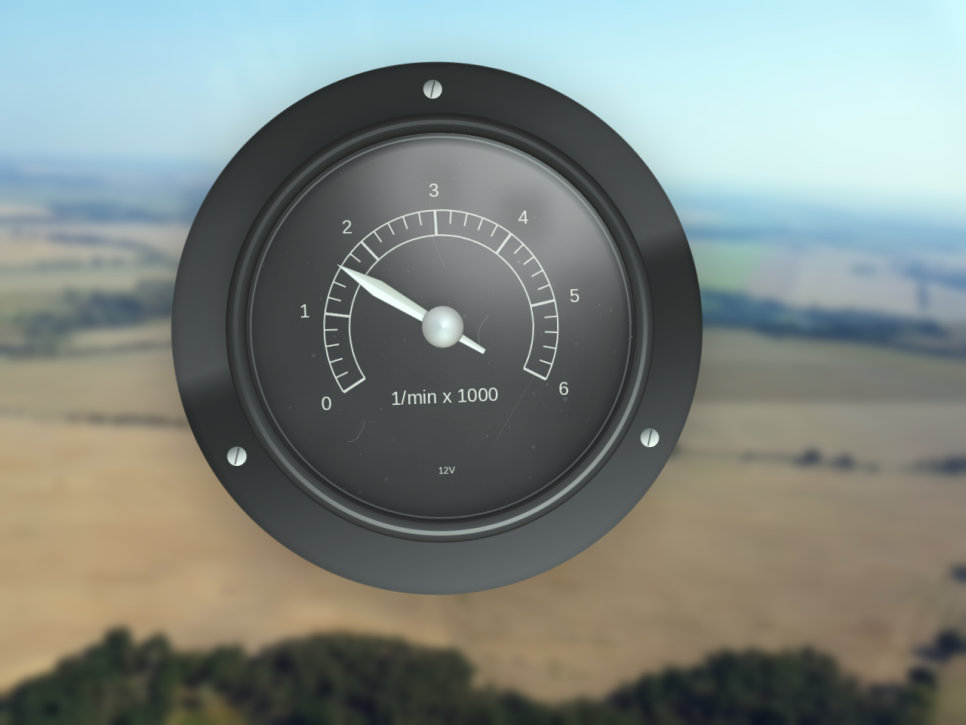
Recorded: 1600rpm
